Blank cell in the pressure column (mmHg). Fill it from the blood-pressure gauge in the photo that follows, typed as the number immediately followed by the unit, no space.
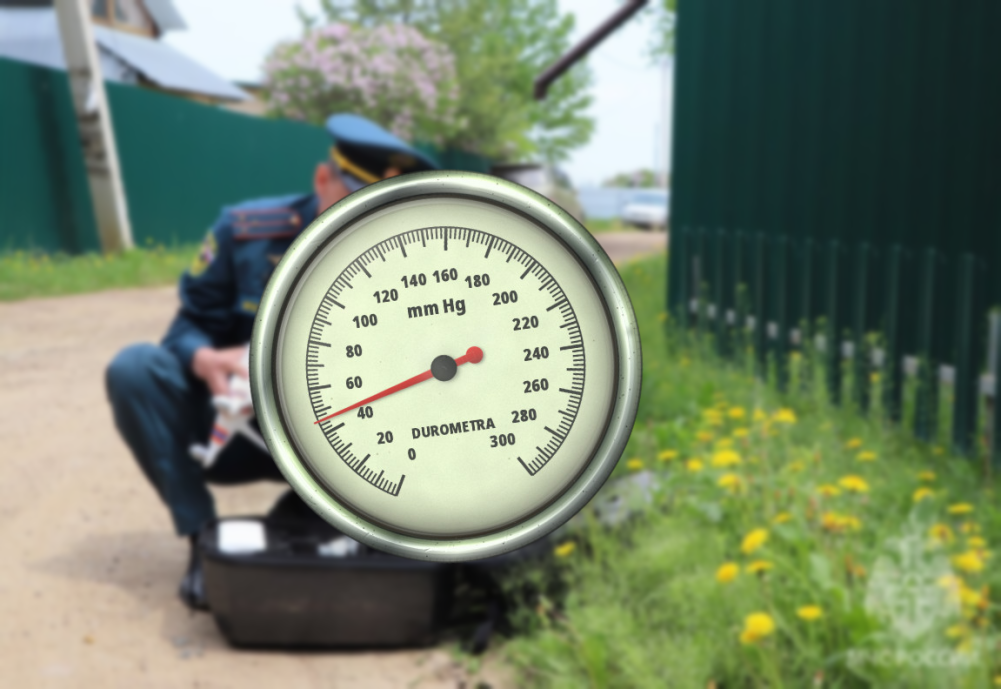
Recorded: 46mmHg
